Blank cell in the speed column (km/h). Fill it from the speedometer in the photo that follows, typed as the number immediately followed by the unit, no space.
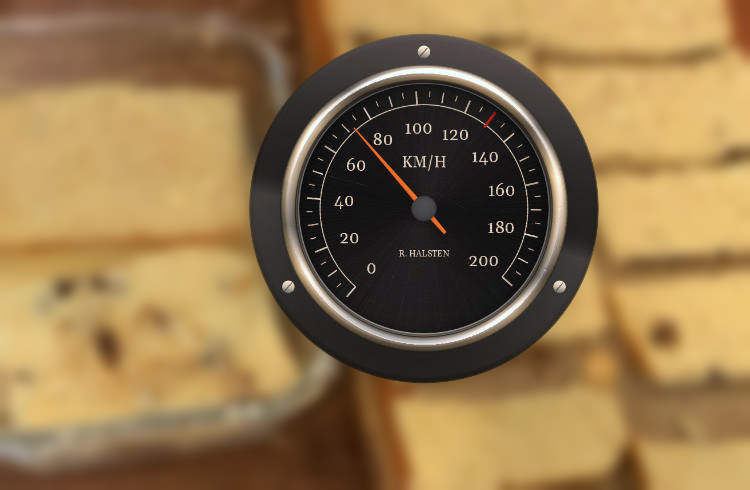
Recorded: 72.5km/h
